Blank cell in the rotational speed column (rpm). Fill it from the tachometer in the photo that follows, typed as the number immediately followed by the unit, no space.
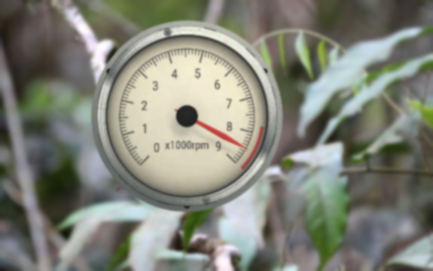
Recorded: 8500rpm
